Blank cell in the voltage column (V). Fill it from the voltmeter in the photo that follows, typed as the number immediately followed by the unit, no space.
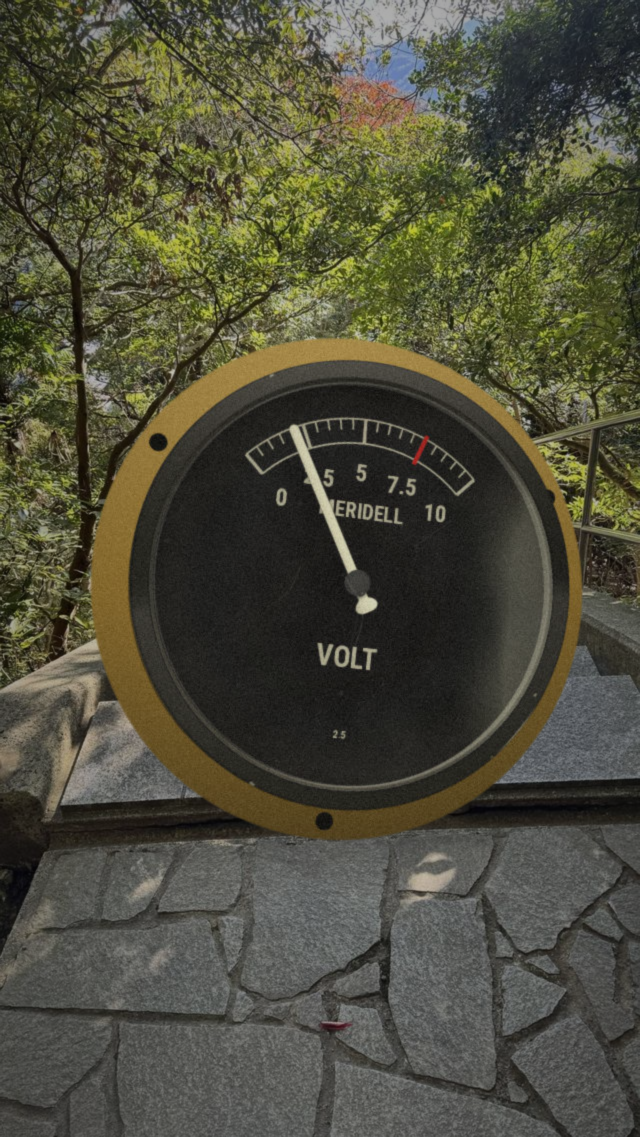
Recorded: 2V
